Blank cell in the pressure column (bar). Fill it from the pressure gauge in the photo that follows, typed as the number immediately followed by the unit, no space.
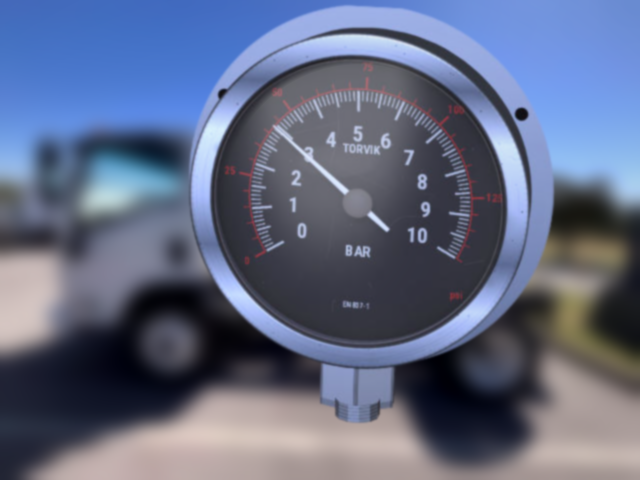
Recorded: 3bar
